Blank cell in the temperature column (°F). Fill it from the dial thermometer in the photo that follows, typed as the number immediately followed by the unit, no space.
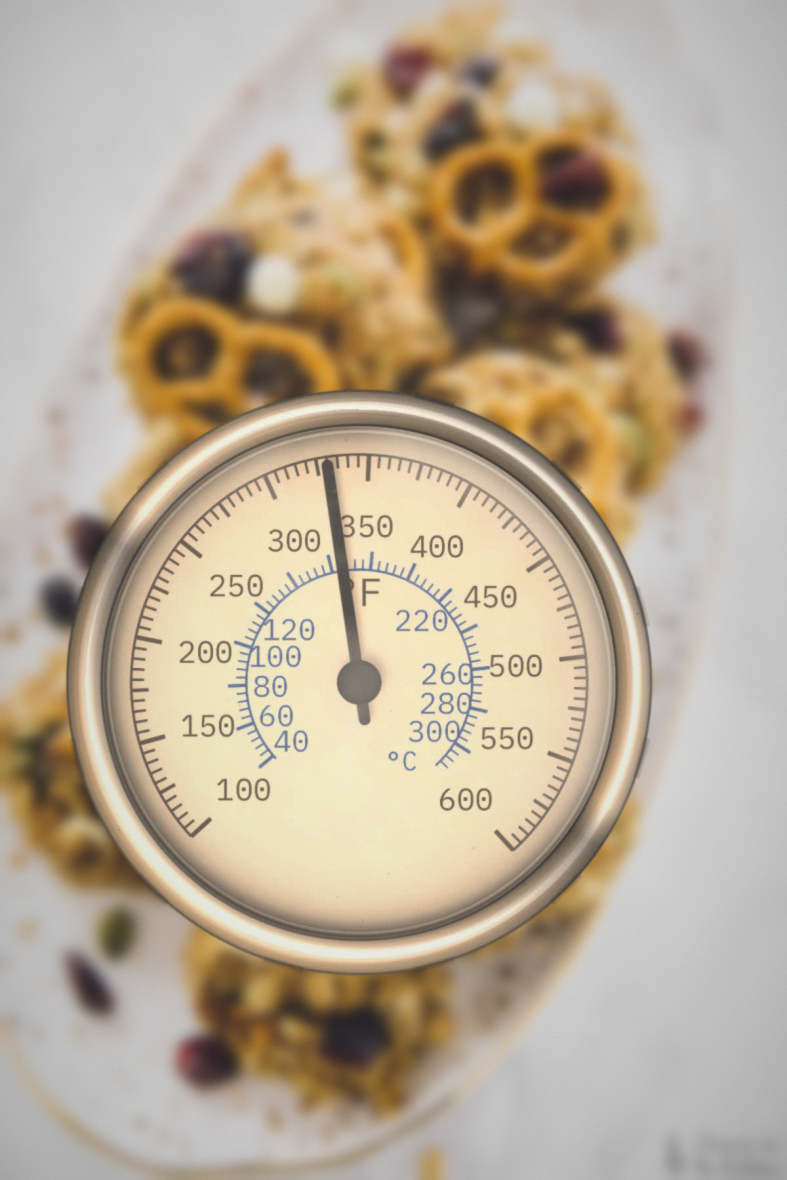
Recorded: 330°F
